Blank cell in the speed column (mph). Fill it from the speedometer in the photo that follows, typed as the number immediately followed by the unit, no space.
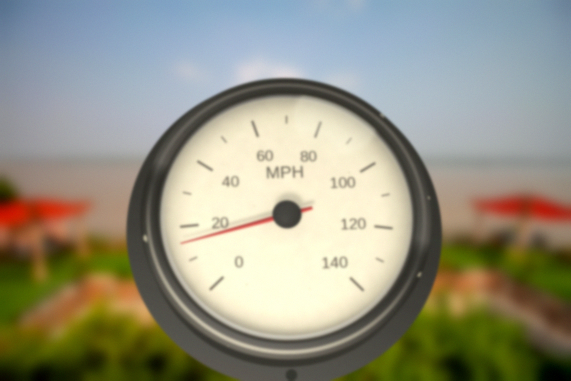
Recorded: 15mph
